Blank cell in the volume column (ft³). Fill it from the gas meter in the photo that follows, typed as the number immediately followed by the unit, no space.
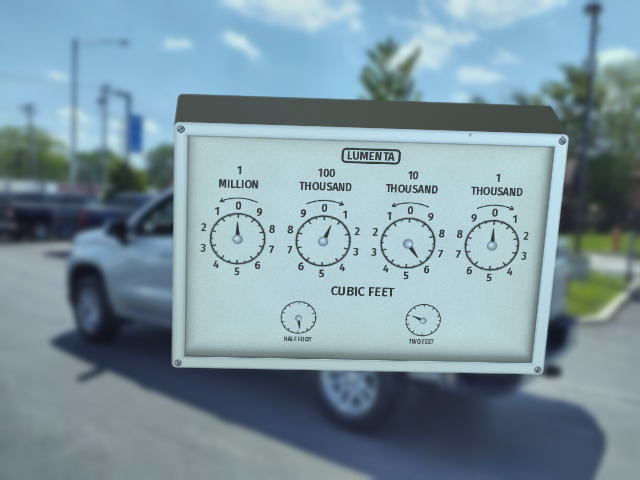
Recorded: 6000ft³
